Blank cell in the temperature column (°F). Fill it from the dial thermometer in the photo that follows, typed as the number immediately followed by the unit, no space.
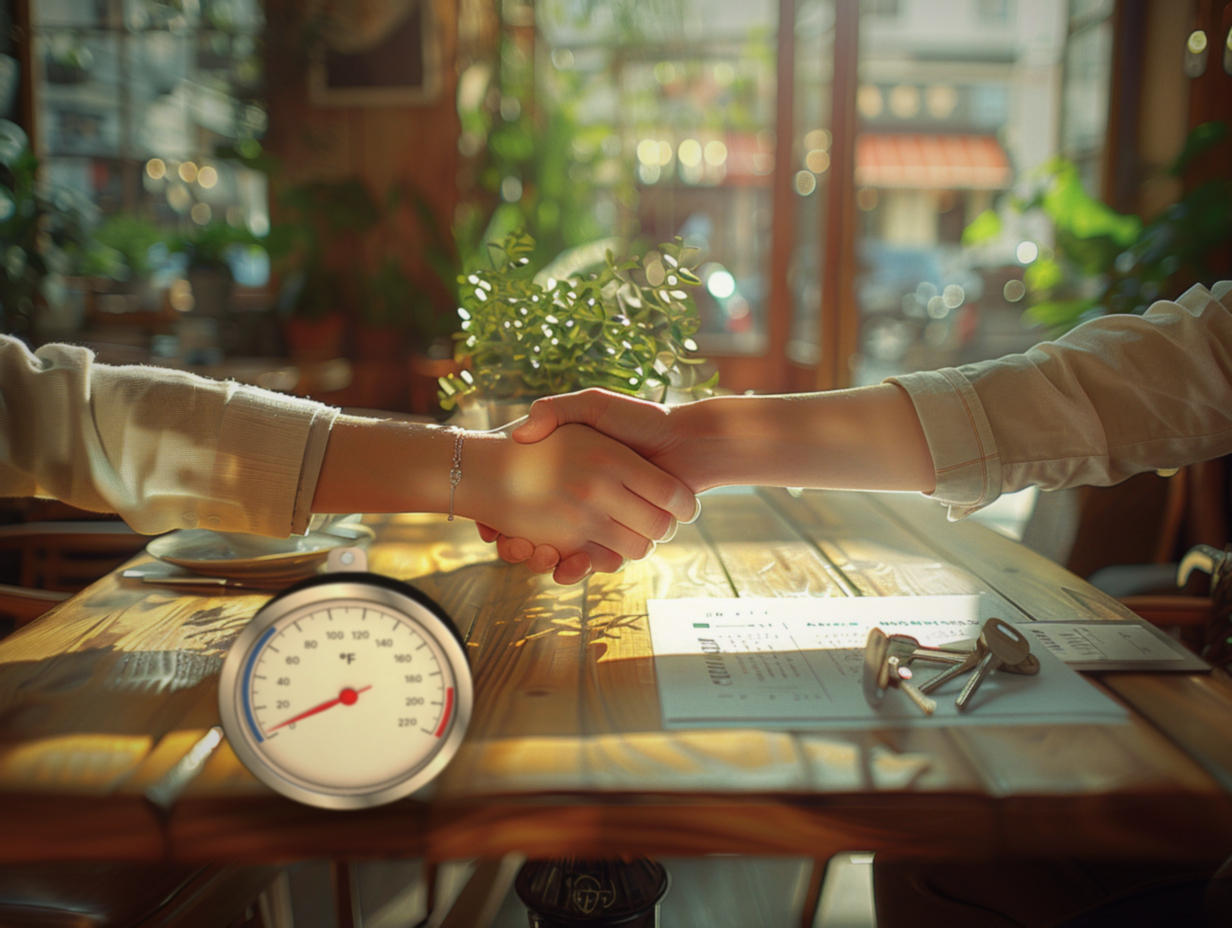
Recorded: 5°F
